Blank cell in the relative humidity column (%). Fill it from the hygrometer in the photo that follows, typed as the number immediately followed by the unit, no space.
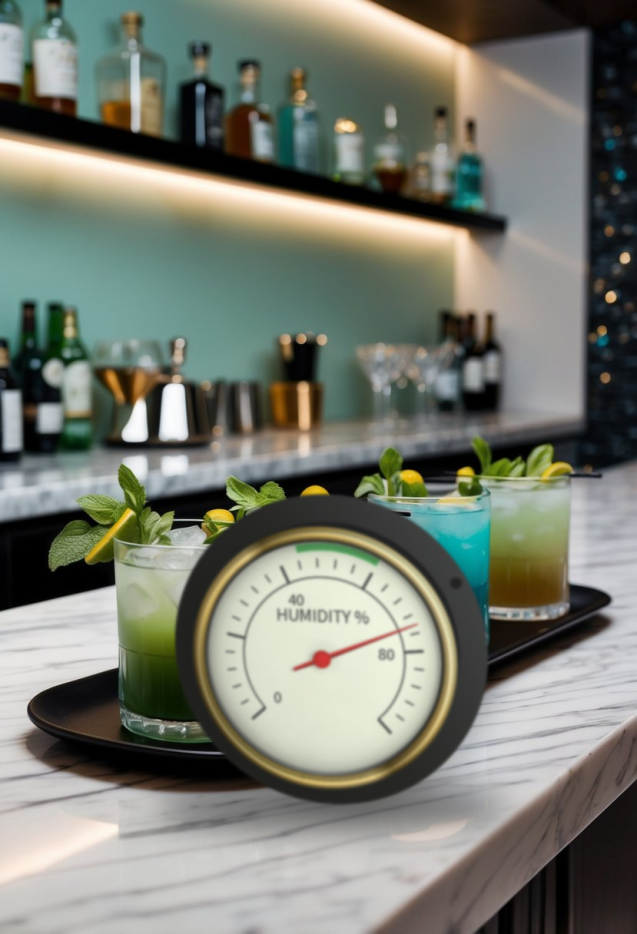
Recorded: 74%
